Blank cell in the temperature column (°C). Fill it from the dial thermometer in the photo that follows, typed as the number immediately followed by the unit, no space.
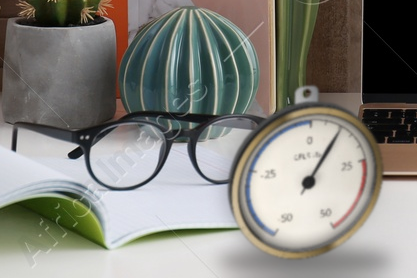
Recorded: 10°C
